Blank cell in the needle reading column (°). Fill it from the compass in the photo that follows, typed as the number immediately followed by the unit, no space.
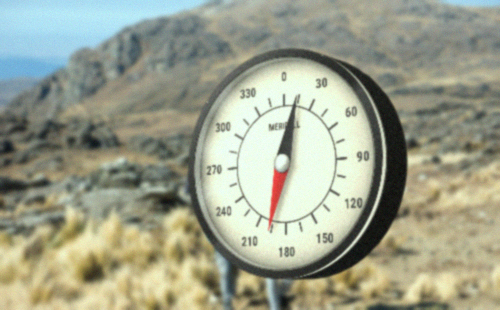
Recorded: 195°
